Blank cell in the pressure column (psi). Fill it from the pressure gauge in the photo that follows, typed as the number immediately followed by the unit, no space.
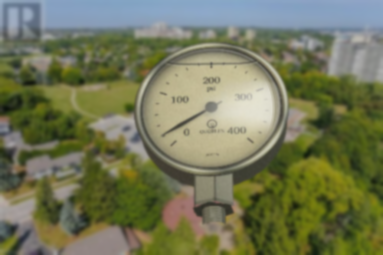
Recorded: 20psi
